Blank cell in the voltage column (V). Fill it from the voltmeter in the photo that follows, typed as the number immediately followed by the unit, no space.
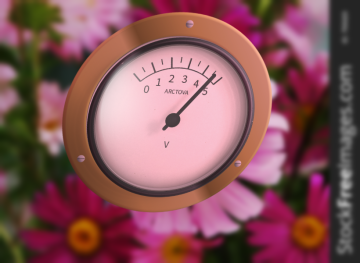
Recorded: 4.5V
